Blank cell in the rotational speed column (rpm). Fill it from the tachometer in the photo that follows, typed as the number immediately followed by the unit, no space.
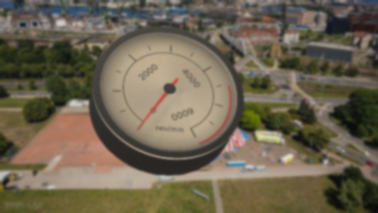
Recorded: 0rpm
